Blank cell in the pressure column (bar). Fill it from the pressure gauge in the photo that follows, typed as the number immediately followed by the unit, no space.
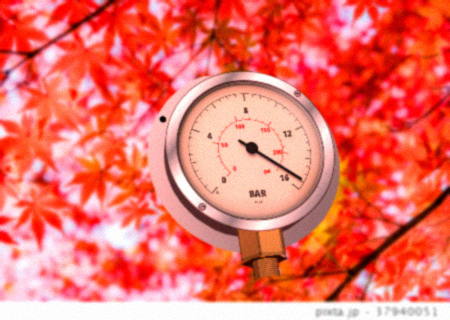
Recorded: 15.5bar
